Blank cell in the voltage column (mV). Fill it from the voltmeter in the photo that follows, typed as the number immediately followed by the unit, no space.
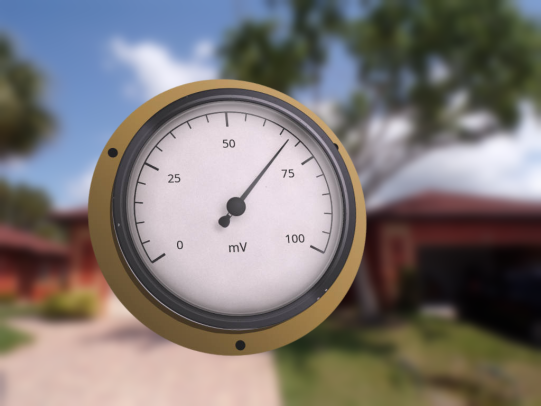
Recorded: 67.5mV
